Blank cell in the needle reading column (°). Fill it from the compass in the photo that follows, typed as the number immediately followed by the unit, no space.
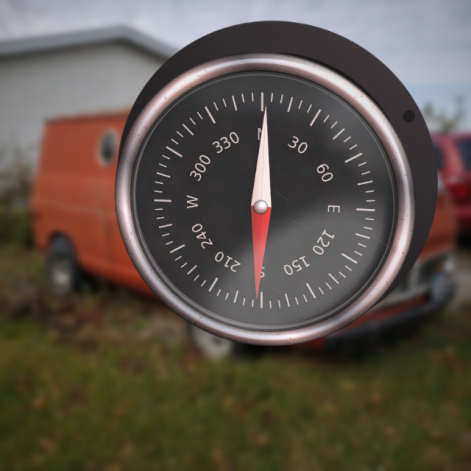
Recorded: 182.5°
